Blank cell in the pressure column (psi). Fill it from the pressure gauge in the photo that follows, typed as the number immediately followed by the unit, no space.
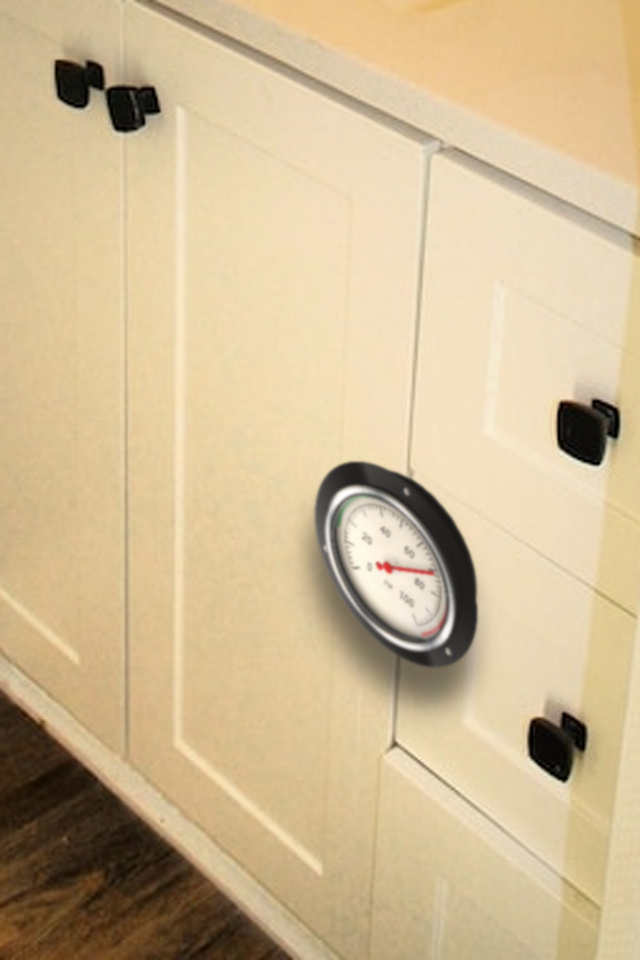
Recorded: 70psi
